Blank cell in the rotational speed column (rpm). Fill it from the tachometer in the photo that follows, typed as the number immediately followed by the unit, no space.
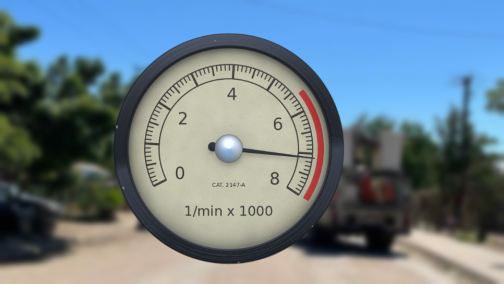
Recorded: 7100rpm
